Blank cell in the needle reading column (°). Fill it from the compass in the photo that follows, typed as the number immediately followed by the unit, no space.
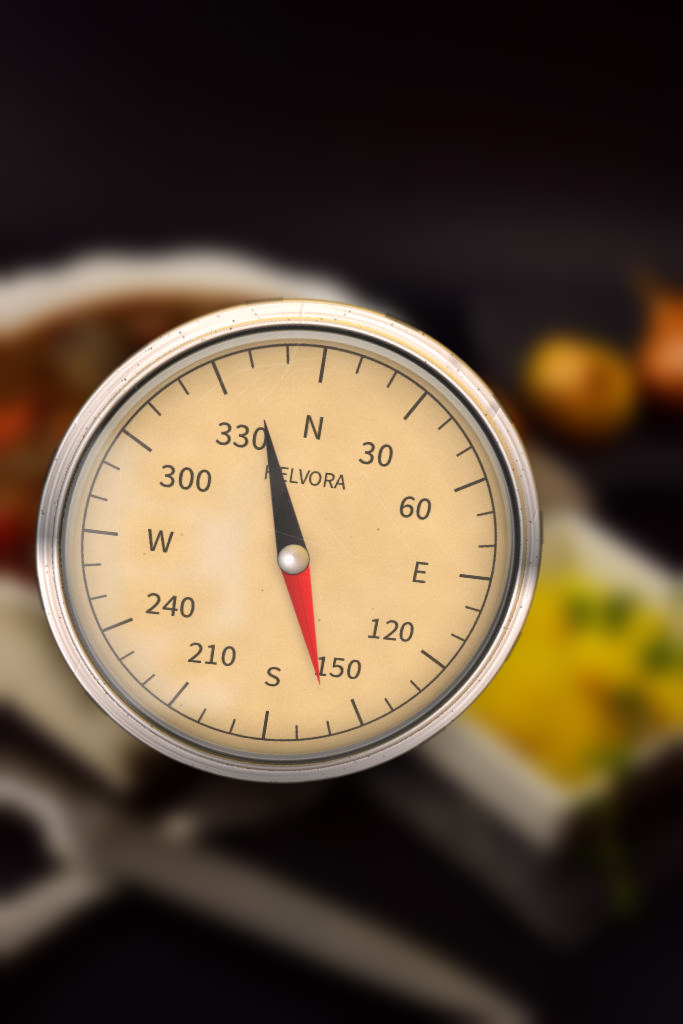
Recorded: 160°
